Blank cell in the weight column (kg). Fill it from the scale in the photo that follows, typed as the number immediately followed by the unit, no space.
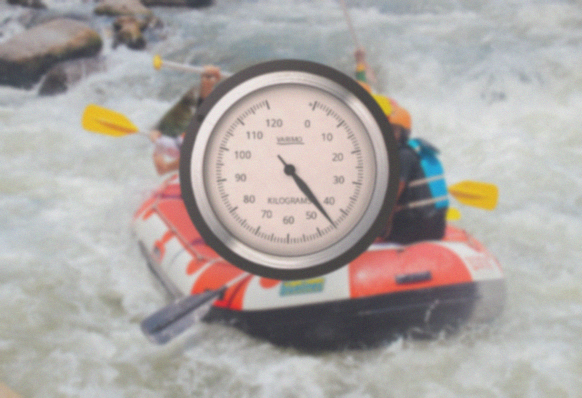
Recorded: 45kg
